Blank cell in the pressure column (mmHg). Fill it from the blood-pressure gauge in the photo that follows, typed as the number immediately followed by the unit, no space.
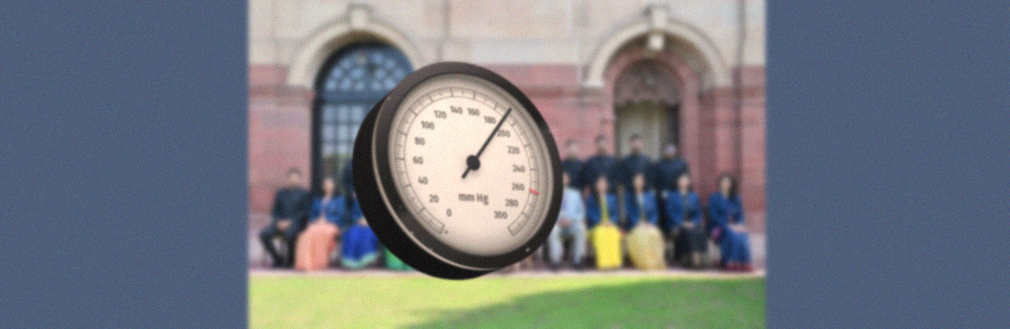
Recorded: 190mmHg
